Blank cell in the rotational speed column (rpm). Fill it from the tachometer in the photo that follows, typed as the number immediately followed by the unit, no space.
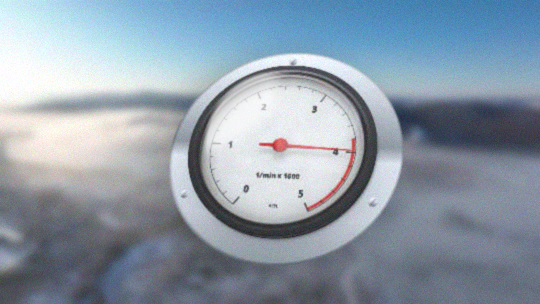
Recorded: 4000rpm
